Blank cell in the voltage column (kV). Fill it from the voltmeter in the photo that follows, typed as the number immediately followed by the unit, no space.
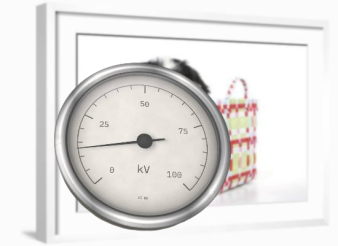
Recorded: 12.5kV
